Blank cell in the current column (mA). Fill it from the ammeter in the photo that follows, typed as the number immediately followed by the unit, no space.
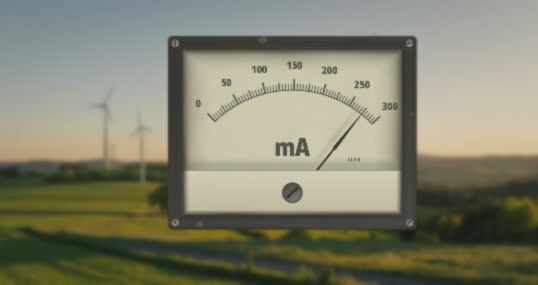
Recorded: 275mA
